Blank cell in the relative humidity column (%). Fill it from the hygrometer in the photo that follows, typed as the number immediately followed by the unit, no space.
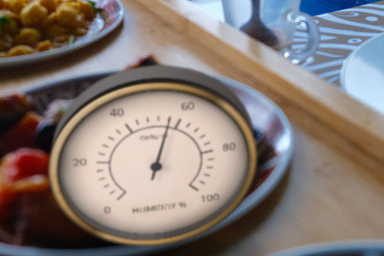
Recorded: 56%
